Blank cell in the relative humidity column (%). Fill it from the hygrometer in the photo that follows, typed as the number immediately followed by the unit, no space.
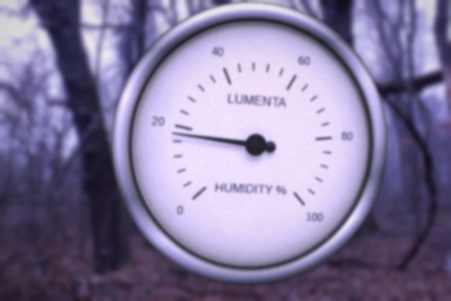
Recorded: 18%
